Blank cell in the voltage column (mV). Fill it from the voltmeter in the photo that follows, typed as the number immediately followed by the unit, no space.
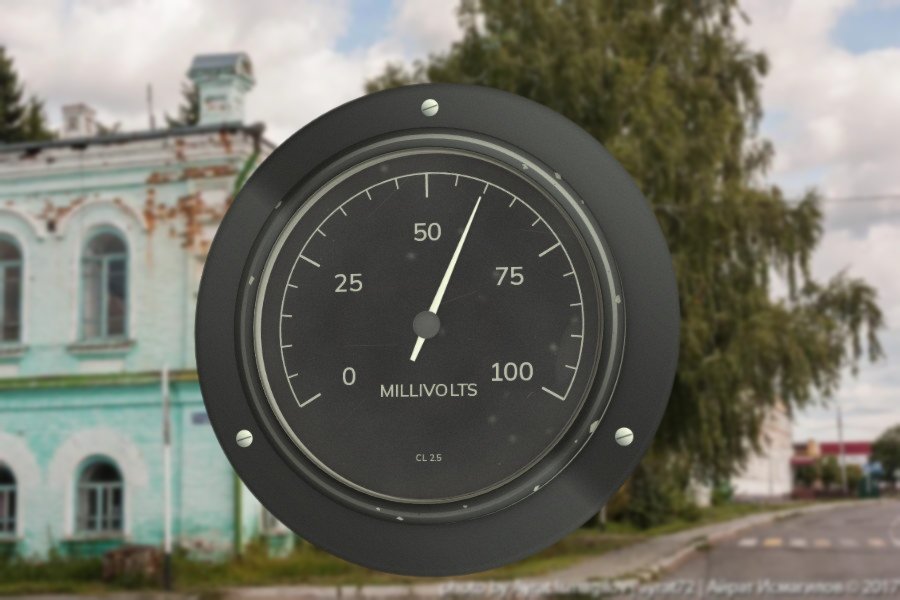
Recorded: 60mV
